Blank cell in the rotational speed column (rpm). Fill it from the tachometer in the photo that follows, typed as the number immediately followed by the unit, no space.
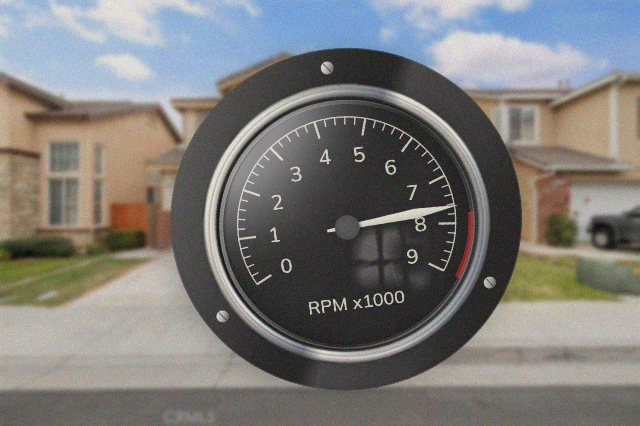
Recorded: 7600rpm
